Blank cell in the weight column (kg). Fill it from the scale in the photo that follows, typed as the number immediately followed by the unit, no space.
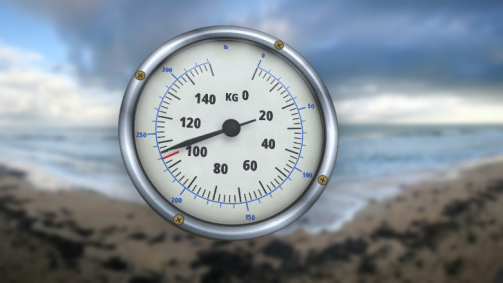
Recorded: 106kg
